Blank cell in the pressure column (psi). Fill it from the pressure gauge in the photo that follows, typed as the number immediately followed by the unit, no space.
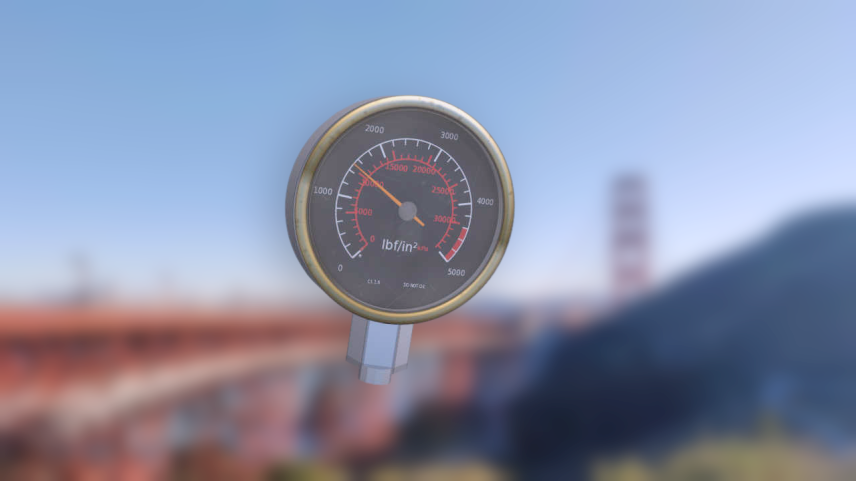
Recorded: 1500psi
